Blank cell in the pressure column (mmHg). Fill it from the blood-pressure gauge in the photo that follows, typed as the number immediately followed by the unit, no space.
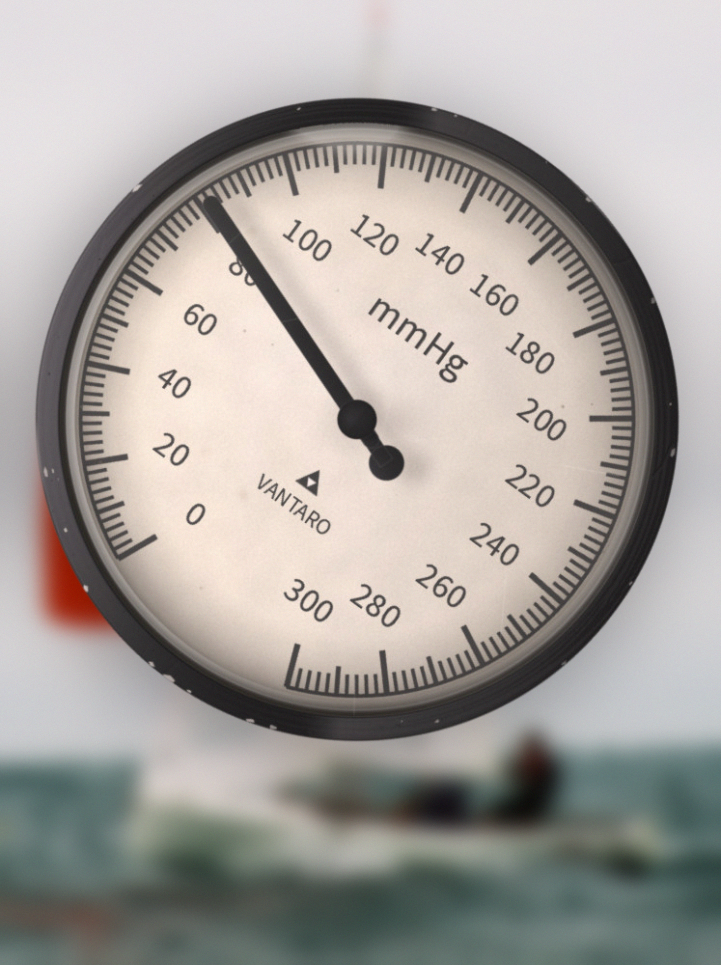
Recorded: 82mmHg
